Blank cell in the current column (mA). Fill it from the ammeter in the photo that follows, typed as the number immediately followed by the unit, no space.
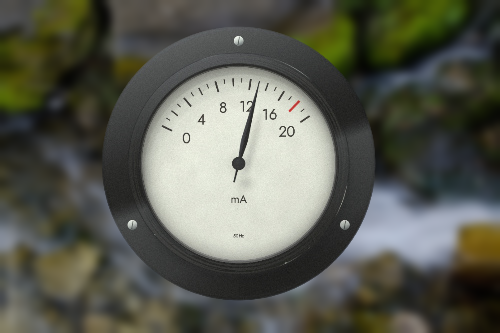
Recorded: 13mA
